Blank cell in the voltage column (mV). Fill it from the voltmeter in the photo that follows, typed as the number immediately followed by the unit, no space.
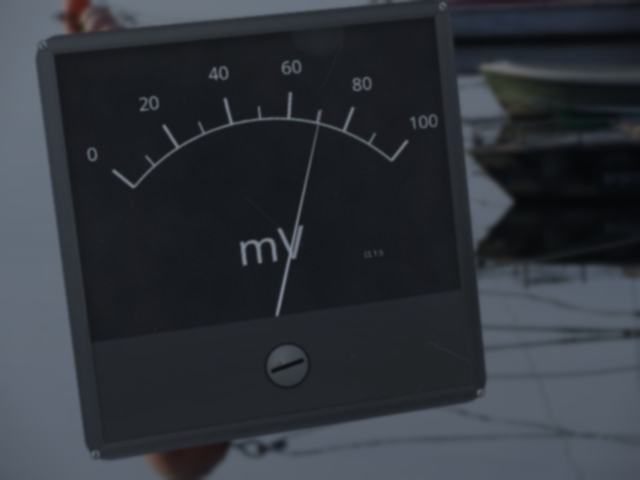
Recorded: 70mV
